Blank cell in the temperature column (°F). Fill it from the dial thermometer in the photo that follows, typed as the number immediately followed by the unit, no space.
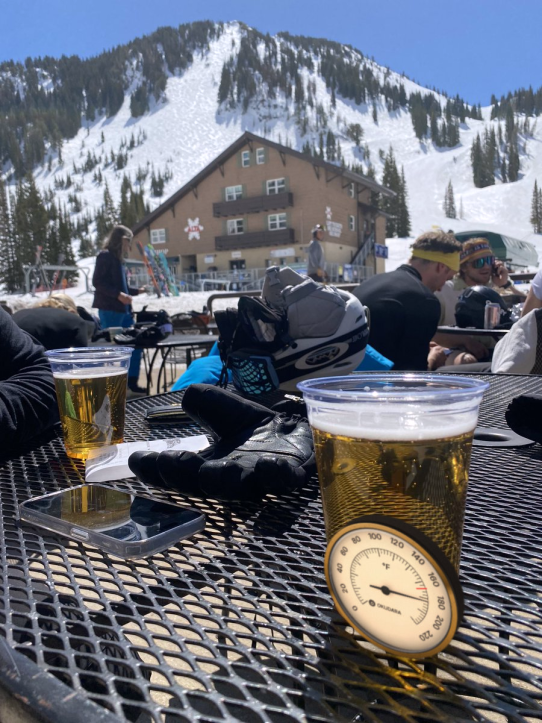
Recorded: 180°F
